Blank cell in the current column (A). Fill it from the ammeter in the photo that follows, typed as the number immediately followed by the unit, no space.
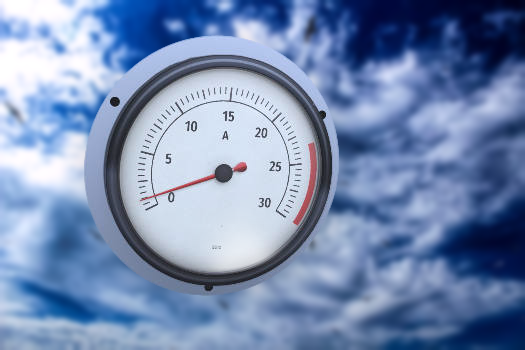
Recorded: 1A
